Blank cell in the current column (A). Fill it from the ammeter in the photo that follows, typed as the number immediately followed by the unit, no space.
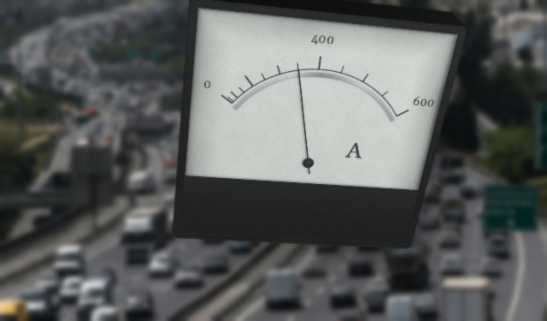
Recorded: 350A
